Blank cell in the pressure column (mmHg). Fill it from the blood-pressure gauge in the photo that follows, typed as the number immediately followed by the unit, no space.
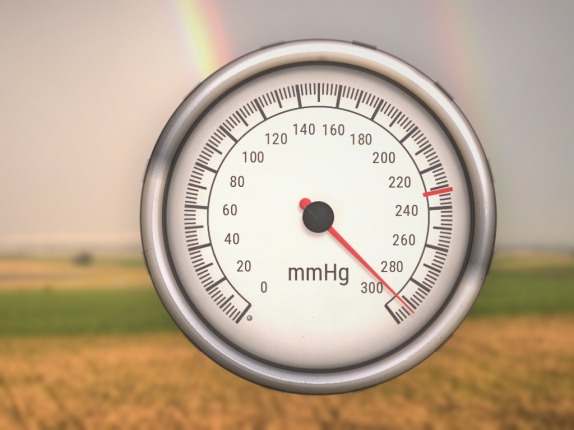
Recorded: 292mmHg
